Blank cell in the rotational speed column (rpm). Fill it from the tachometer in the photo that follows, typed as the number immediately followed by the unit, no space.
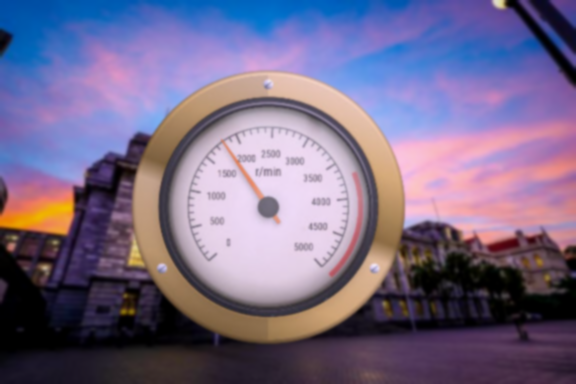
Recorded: 1800rpm
